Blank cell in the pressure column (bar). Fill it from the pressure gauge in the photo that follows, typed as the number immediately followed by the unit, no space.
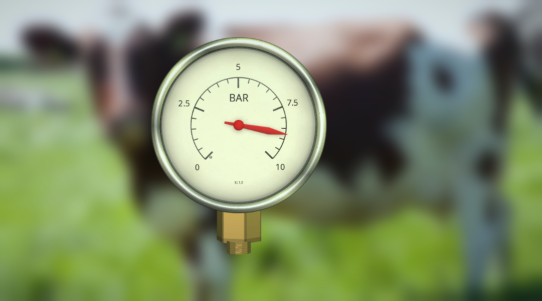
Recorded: 8.75bar
